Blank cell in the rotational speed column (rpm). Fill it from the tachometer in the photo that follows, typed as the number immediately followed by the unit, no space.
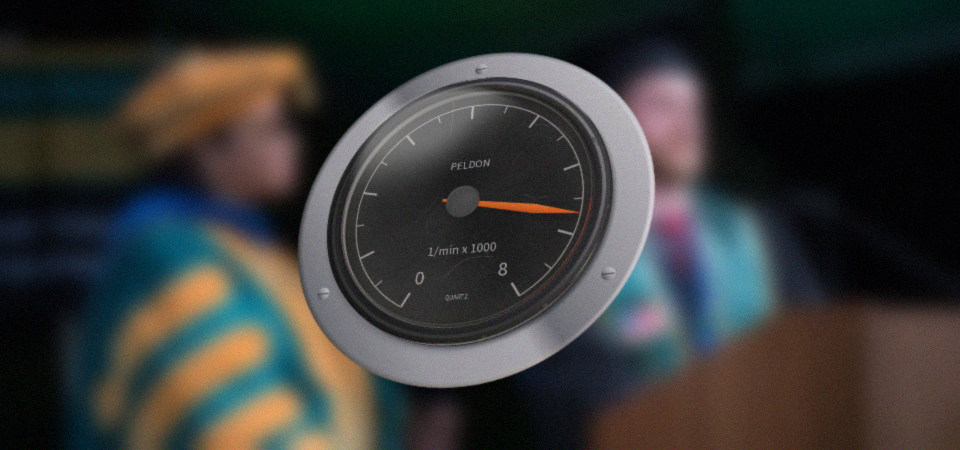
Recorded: 6750rpm
